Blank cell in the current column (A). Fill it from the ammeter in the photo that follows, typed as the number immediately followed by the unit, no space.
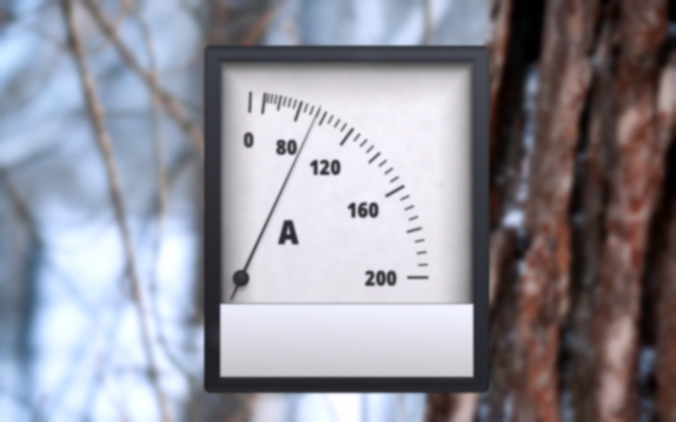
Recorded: 95A
